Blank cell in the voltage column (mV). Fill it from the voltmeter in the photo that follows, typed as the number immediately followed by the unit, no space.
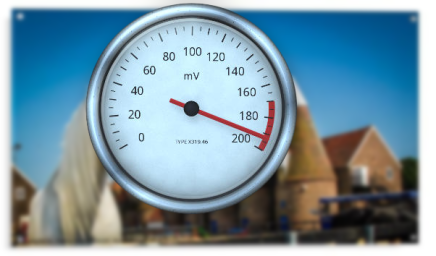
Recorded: 192.5mV
